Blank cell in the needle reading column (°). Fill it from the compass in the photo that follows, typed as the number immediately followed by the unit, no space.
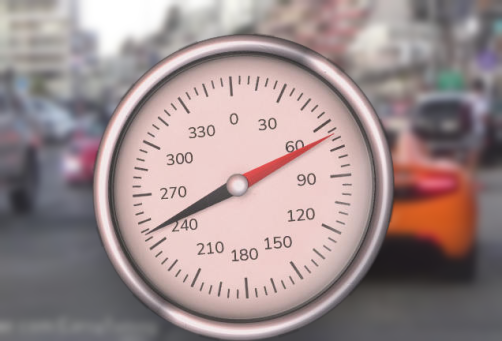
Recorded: 67.5°
